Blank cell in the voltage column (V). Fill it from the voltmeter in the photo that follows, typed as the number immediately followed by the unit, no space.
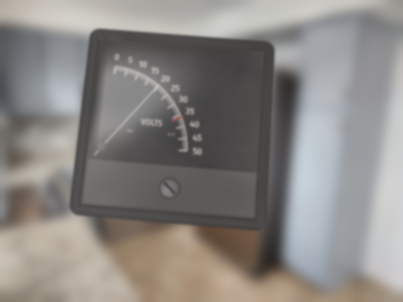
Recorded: 20V
